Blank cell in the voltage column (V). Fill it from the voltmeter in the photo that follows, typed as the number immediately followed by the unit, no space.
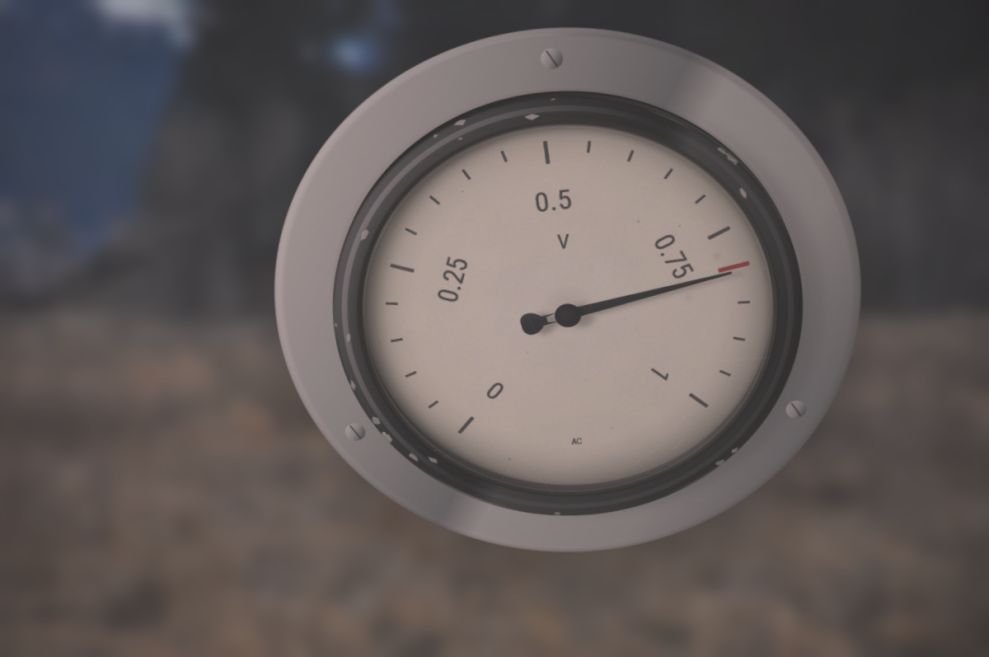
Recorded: 0.8V
